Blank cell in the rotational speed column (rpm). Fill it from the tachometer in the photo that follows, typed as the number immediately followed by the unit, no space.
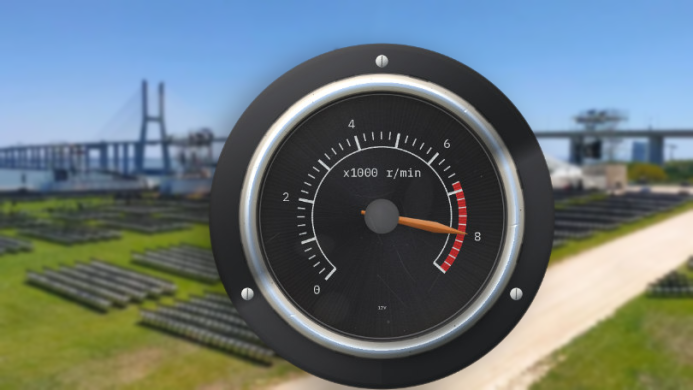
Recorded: 8000rpm
